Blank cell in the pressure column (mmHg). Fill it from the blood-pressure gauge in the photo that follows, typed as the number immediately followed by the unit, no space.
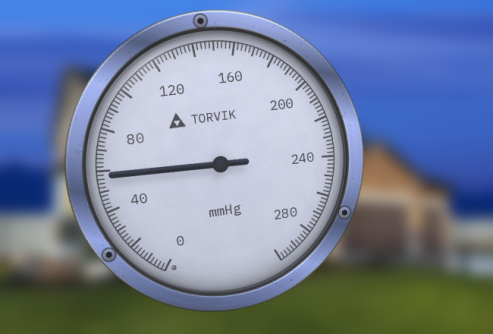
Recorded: 58mmHg
